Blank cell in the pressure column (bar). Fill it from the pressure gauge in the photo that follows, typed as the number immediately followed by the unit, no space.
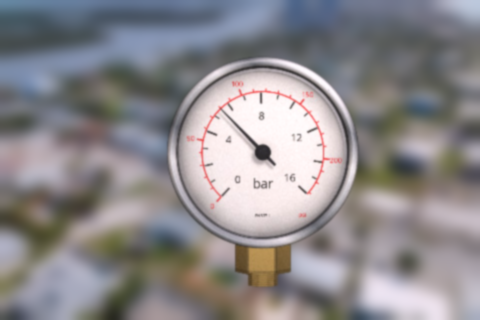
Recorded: 5.5bar
